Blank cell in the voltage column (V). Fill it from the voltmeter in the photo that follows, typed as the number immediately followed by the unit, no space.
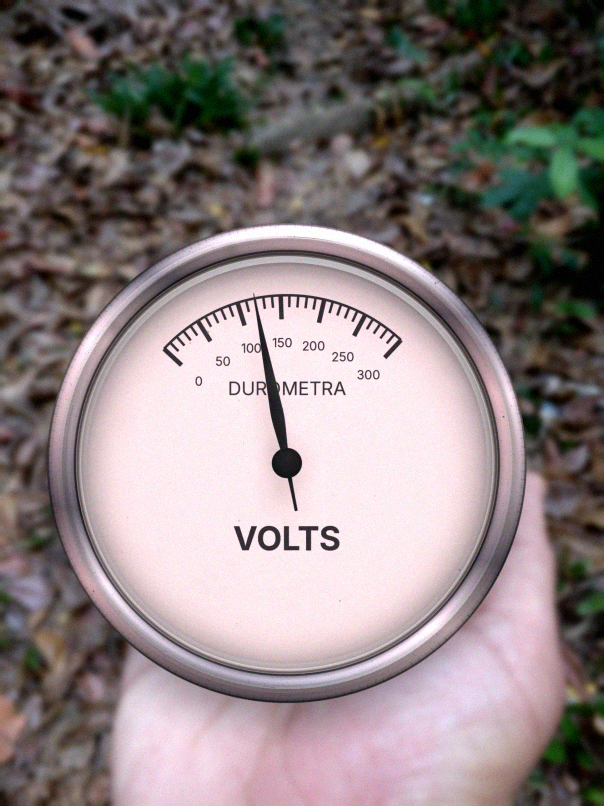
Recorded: 120V
